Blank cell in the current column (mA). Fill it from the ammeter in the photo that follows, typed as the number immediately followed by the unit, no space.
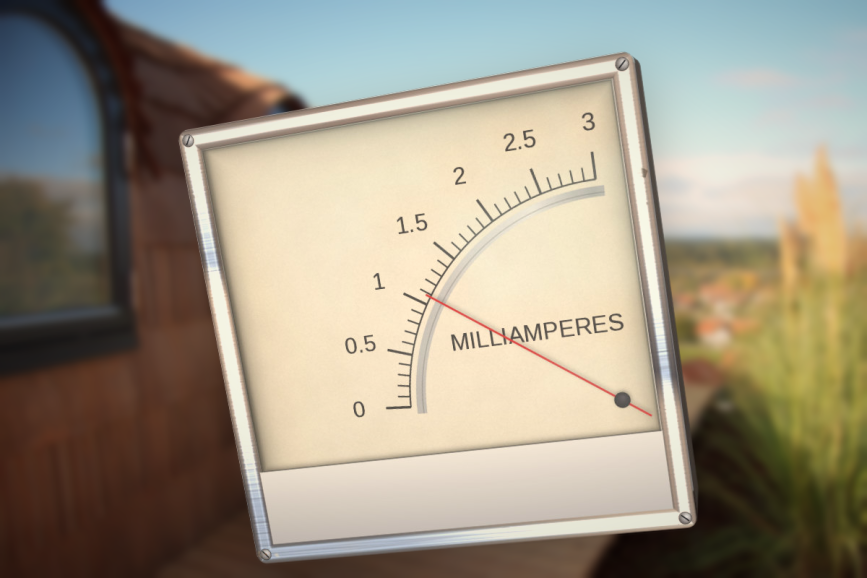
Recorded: 1.1mA
